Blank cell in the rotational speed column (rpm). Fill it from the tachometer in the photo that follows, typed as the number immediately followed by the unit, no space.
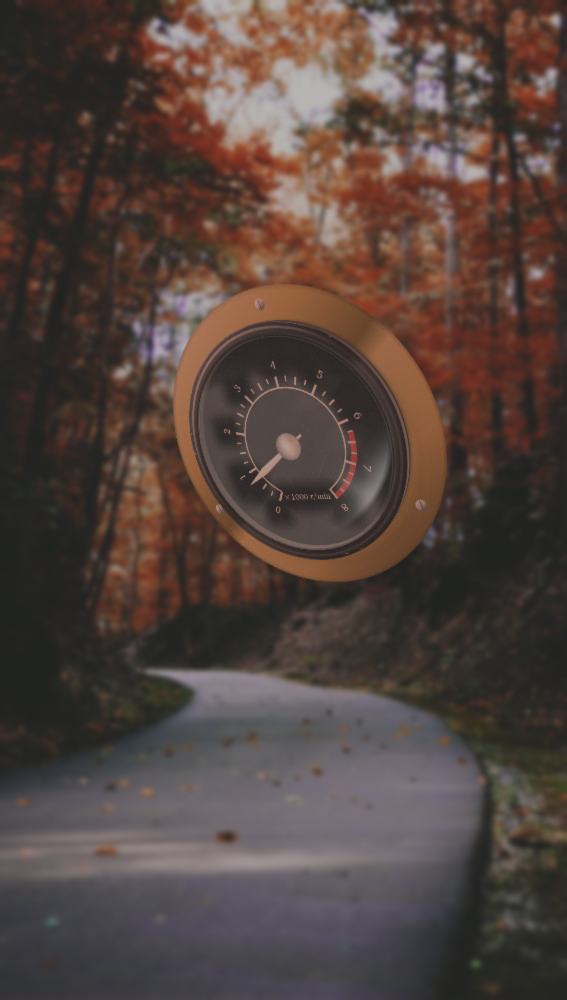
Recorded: 750rpm
